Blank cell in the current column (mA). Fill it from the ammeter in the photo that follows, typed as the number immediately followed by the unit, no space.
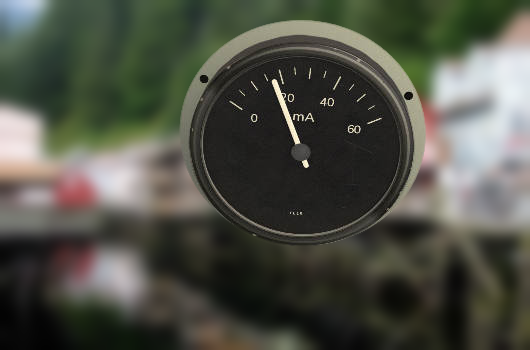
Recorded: 17.5mA
